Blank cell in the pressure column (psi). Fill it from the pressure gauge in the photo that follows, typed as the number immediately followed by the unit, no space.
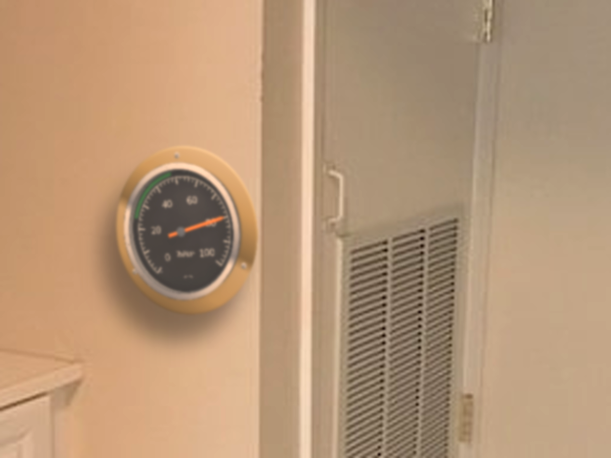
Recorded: 80psi
